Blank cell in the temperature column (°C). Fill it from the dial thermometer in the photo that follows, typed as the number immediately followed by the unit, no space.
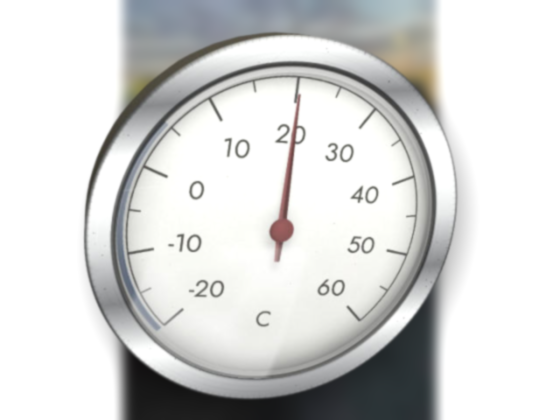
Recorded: 20°C
